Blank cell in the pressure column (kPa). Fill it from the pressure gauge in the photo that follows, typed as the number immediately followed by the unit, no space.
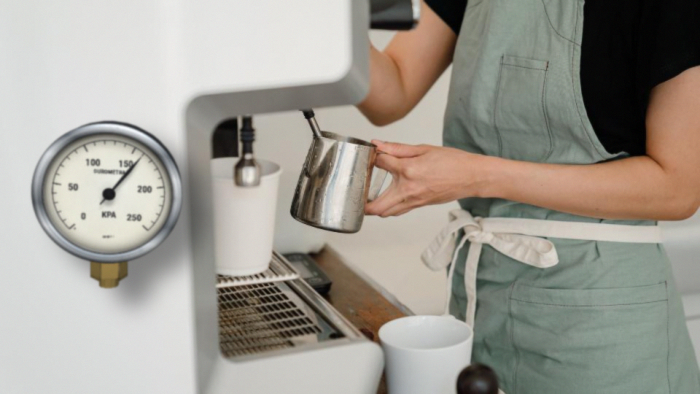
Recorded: 160kPa
